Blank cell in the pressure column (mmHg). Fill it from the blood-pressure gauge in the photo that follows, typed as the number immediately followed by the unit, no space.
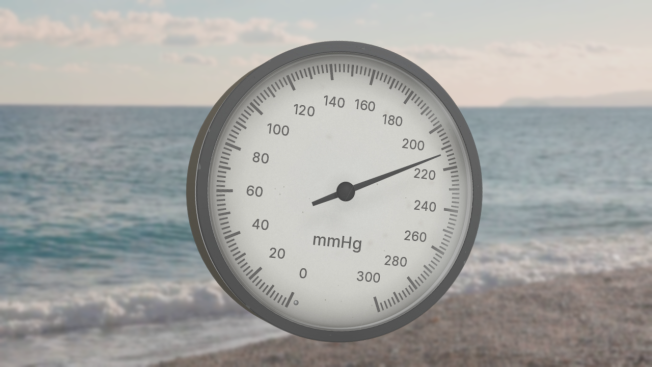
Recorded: 212mmHg
